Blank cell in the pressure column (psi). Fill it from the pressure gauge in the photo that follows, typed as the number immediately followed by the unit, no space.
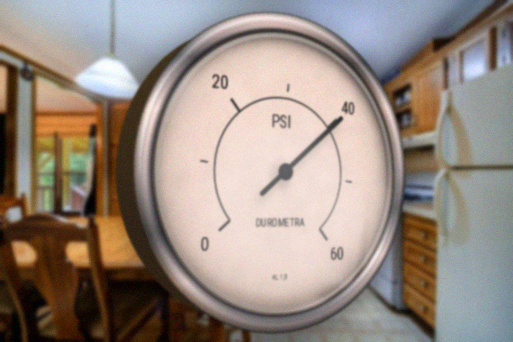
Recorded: 40psi
